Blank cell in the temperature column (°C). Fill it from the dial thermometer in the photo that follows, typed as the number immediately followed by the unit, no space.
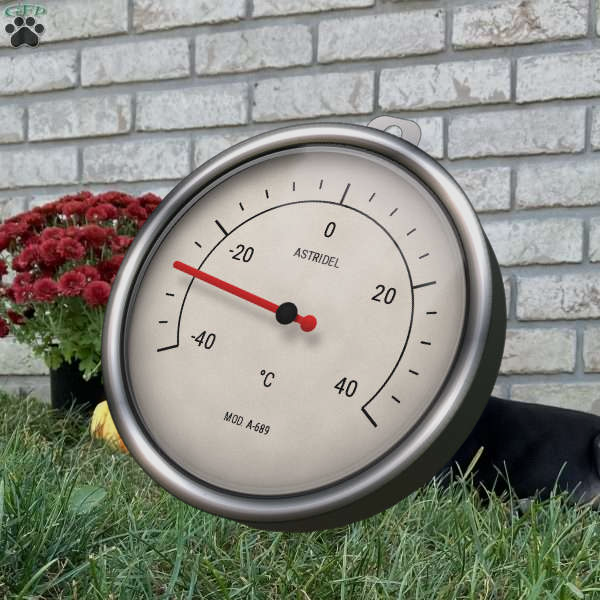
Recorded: -28°C
